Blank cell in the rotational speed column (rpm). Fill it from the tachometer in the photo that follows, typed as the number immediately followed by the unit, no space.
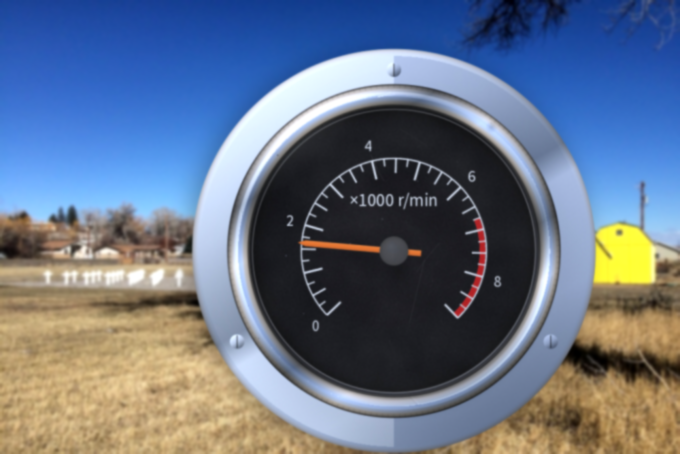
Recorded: 1625rpm
